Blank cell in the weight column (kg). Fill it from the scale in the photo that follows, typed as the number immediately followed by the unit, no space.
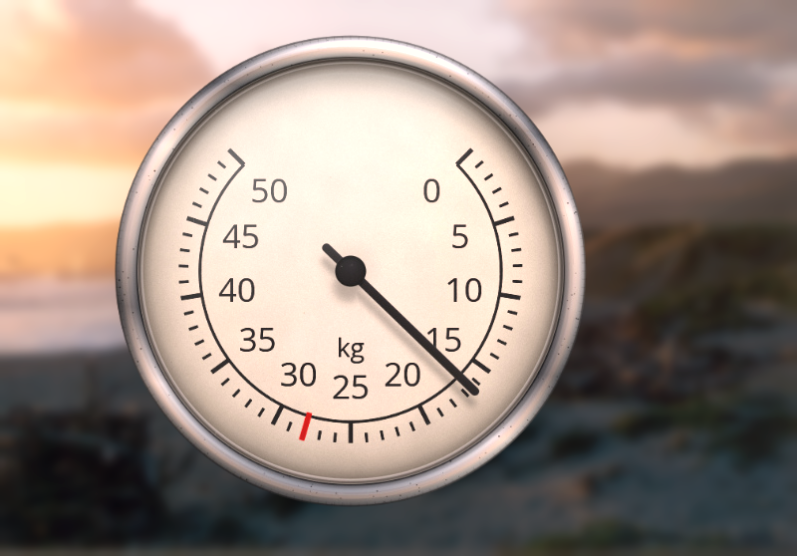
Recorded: 16.5kg
